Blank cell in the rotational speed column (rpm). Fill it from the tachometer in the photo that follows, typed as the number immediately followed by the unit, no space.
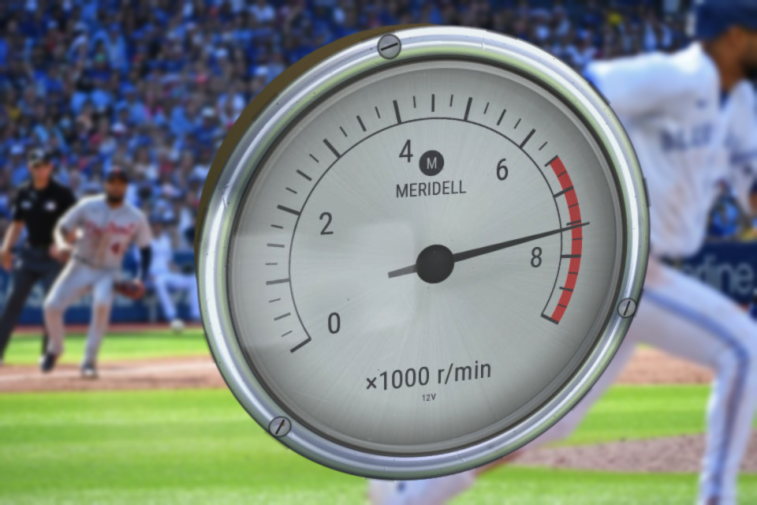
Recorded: 7500rpm
